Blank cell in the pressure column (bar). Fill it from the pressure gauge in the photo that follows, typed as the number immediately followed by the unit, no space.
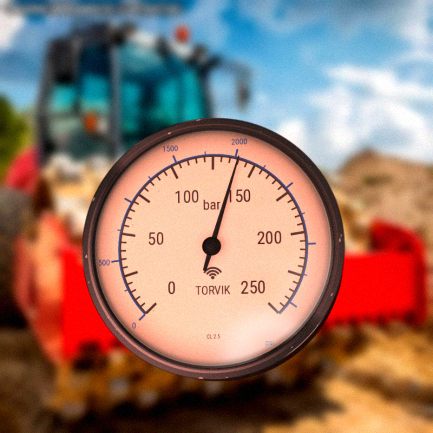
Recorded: 140bar
